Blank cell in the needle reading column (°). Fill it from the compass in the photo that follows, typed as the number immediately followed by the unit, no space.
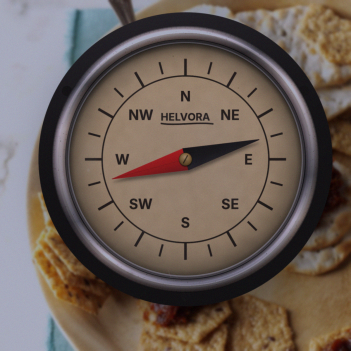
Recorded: 255°
